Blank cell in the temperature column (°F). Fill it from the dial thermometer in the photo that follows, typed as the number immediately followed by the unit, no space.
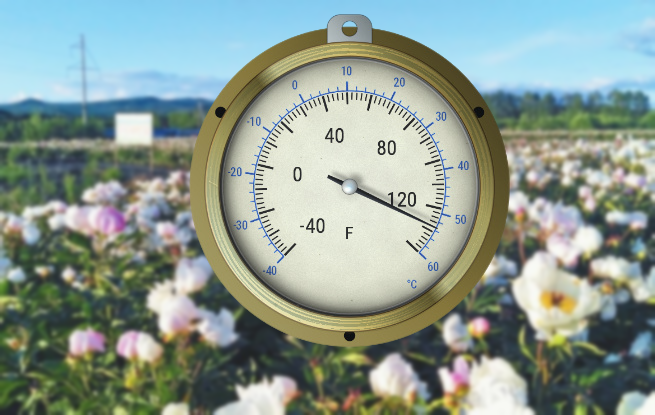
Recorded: 128°F
